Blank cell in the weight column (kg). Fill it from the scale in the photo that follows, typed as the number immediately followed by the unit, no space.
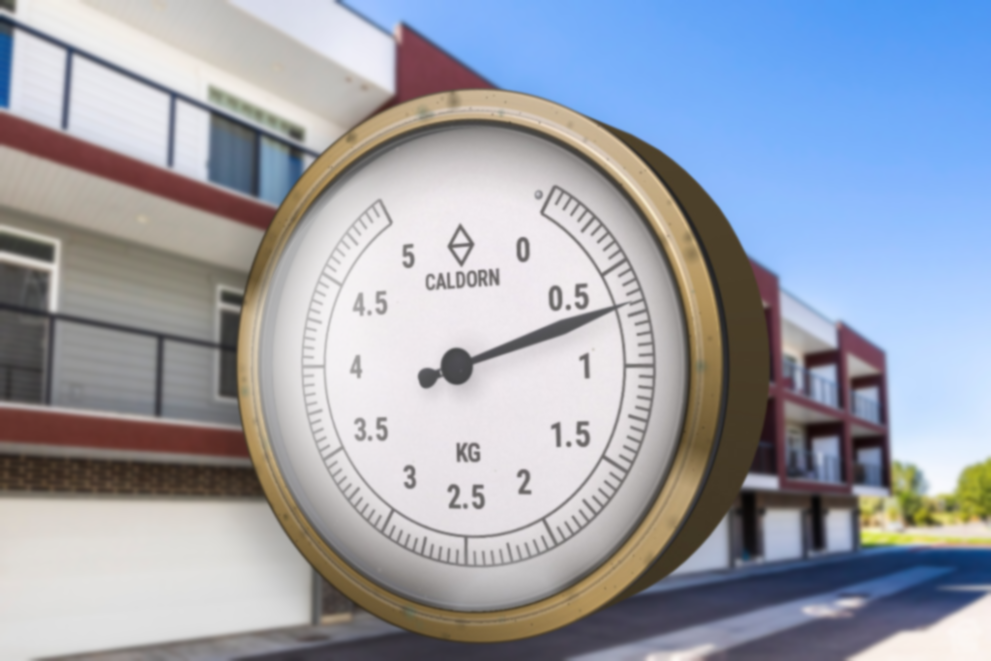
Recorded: 0.7kg
